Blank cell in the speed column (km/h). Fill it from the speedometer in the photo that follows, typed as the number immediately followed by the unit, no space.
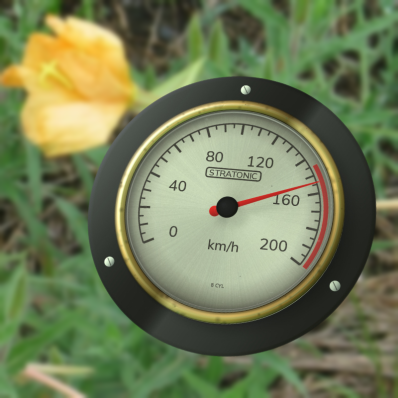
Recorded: 155km/h
